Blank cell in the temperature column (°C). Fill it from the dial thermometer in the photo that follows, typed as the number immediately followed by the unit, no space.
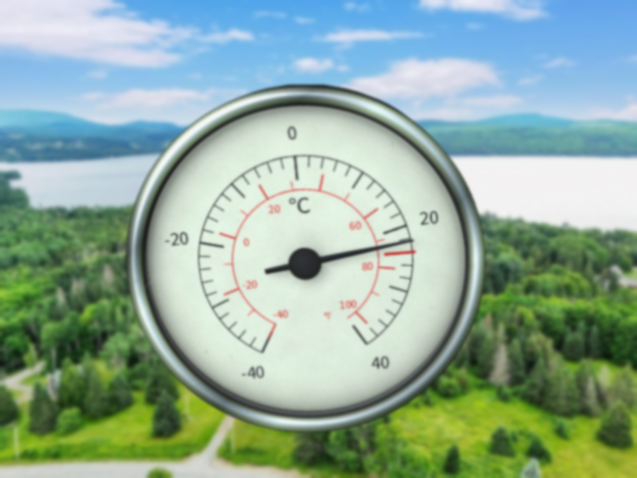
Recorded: 22°C
